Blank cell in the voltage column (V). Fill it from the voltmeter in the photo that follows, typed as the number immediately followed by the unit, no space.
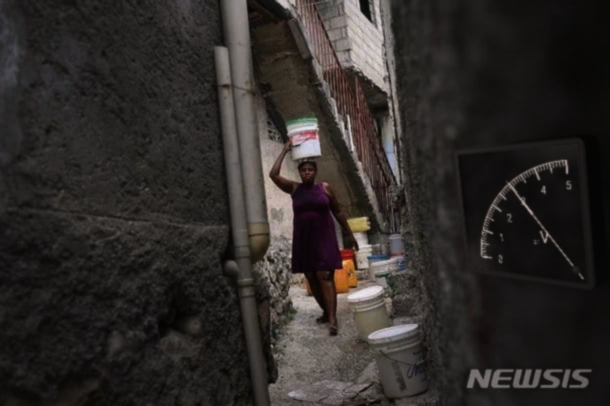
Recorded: 3V
